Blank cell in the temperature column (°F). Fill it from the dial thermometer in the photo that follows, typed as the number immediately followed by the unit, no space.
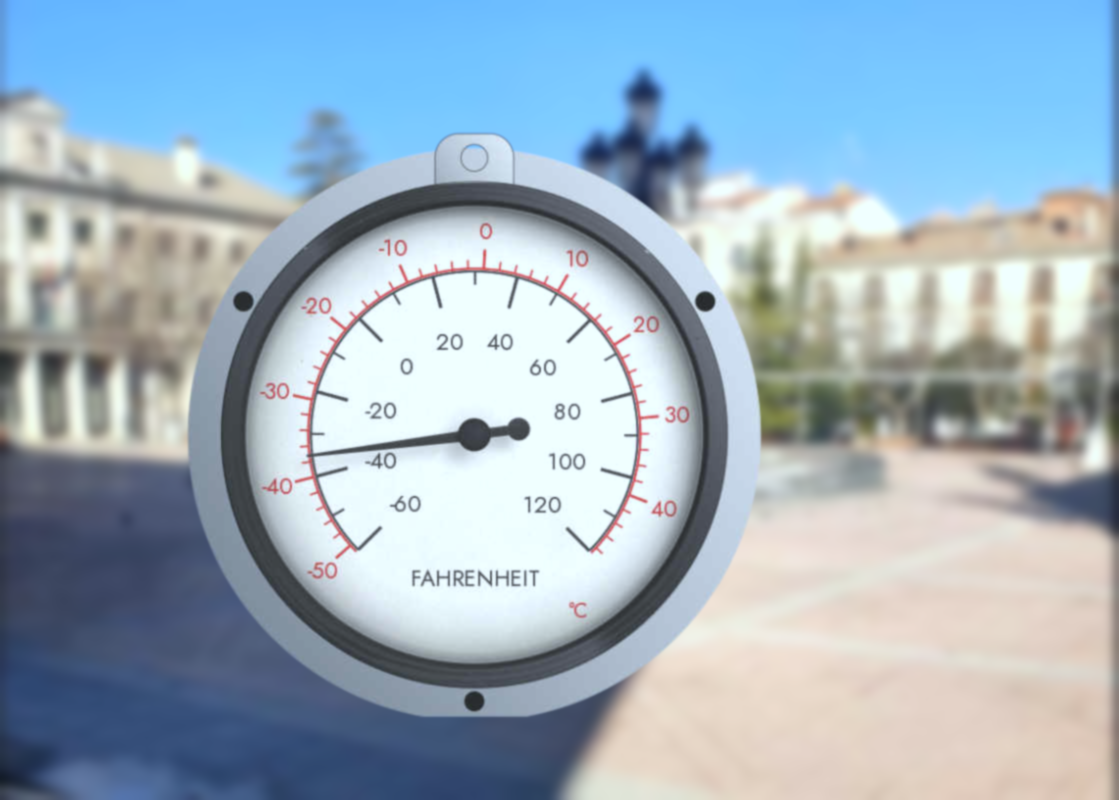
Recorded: -35°F
